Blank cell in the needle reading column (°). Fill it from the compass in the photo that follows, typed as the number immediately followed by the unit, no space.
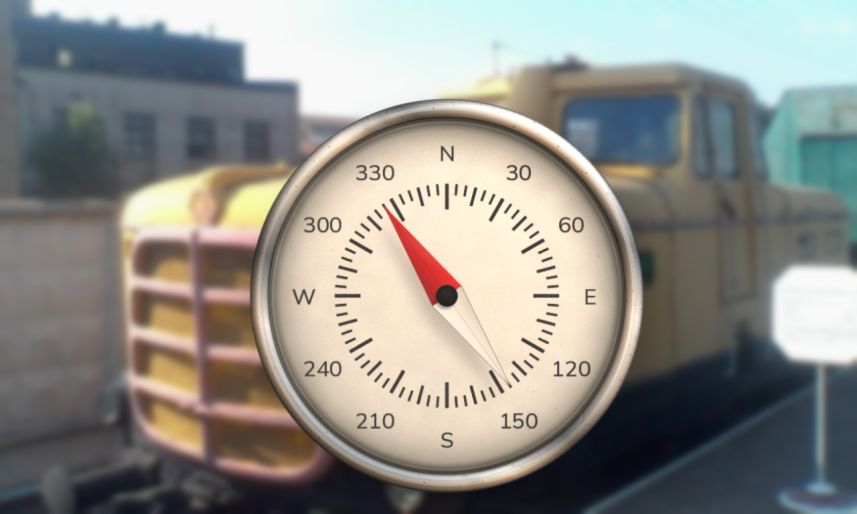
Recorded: 325°
